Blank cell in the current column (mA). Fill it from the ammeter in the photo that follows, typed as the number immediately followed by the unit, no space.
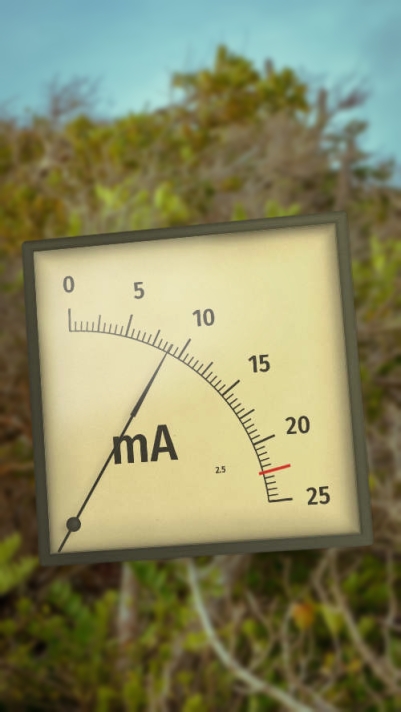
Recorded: 9mA
